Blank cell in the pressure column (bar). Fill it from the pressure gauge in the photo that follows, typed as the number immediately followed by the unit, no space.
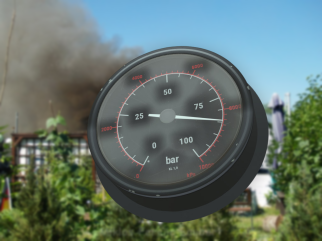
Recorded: 85bar
